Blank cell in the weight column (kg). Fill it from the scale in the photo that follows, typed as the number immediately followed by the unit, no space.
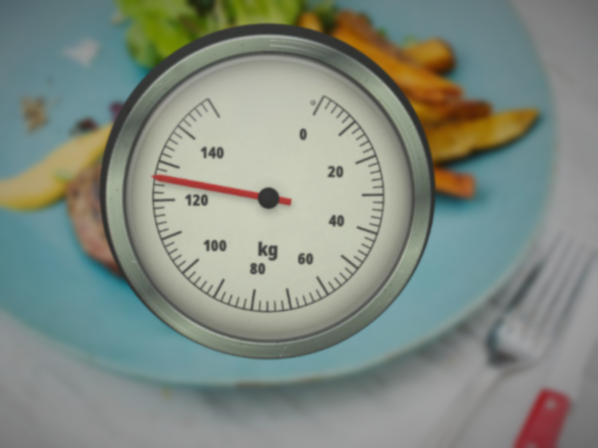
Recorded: 126kg
